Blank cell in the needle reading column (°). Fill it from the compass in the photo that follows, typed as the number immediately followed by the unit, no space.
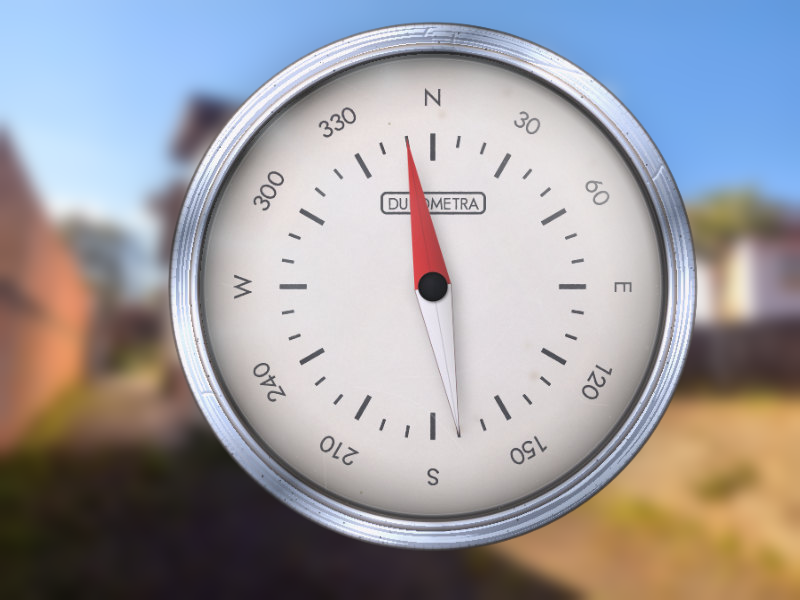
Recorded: 350°
